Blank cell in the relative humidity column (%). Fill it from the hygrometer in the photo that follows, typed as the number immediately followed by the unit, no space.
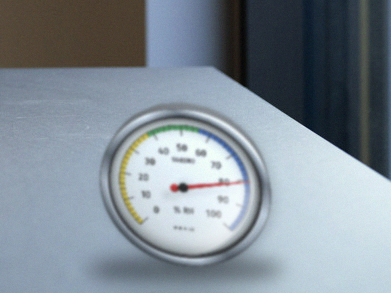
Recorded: 80%
